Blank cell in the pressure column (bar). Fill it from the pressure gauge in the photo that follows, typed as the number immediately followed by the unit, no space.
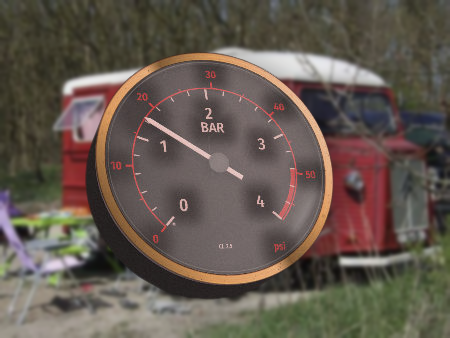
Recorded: 1.2bar
